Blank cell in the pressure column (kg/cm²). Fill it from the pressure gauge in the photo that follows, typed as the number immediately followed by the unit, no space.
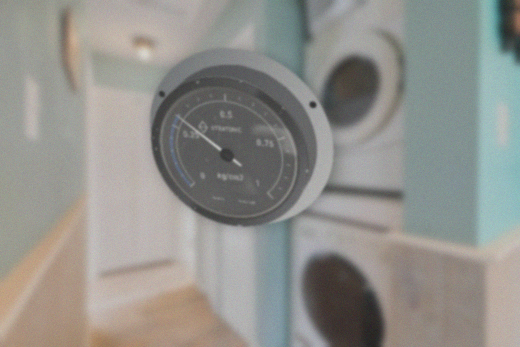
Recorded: 0.3kg/cm²
